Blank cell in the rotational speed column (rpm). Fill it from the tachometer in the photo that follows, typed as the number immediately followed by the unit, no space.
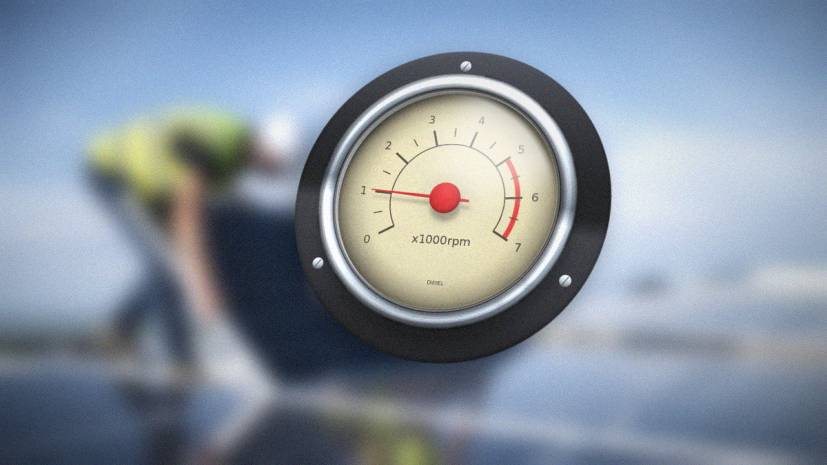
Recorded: 1000rpm
